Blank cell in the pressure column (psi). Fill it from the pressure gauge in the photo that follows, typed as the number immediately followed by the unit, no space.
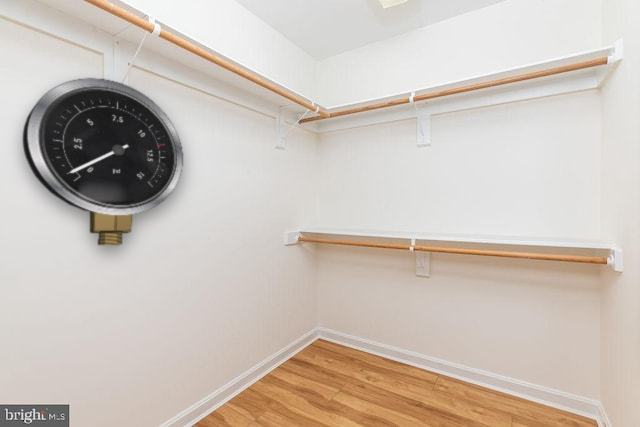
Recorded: 0.5psi
